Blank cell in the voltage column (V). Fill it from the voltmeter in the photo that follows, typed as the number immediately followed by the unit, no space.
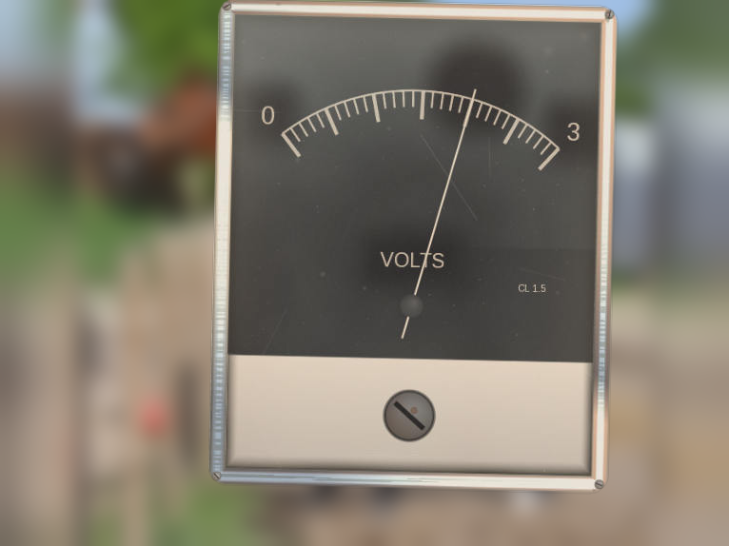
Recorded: 2V
